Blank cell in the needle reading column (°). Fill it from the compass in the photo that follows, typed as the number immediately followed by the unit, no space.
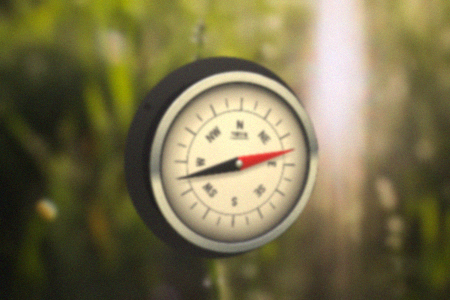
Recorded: 75°
